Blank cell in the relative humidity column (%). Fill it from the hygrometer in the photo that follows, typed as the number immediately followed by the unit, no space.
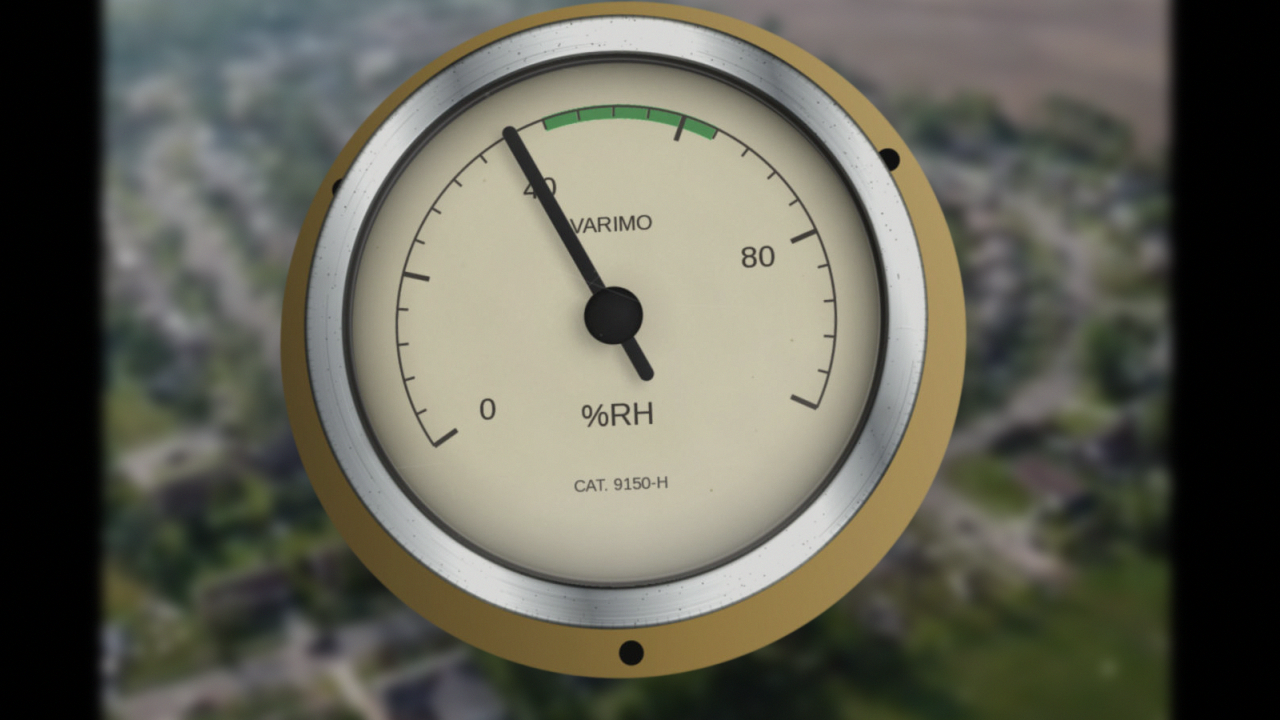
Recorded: 40%
